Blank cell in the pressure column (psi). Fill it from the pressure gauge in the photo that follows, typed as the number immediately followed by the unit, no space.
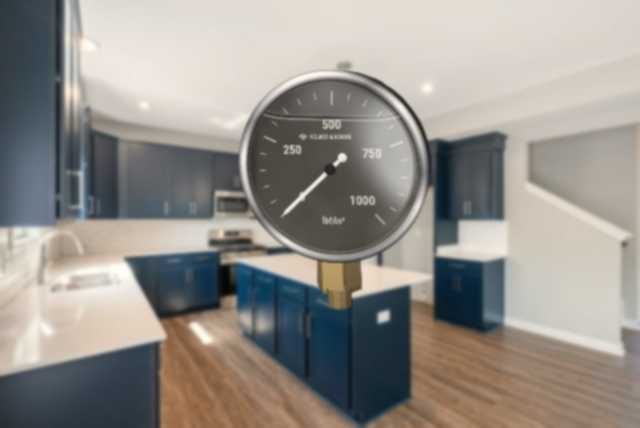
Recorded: 0psi
